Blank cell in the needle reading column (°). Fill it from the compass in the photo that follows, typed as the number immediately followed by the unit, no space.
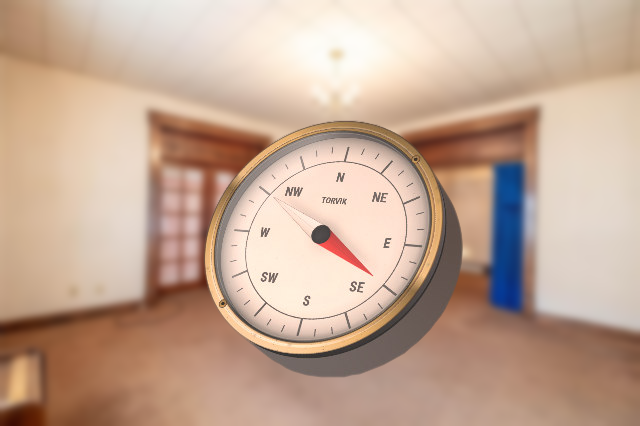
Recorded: 120°
